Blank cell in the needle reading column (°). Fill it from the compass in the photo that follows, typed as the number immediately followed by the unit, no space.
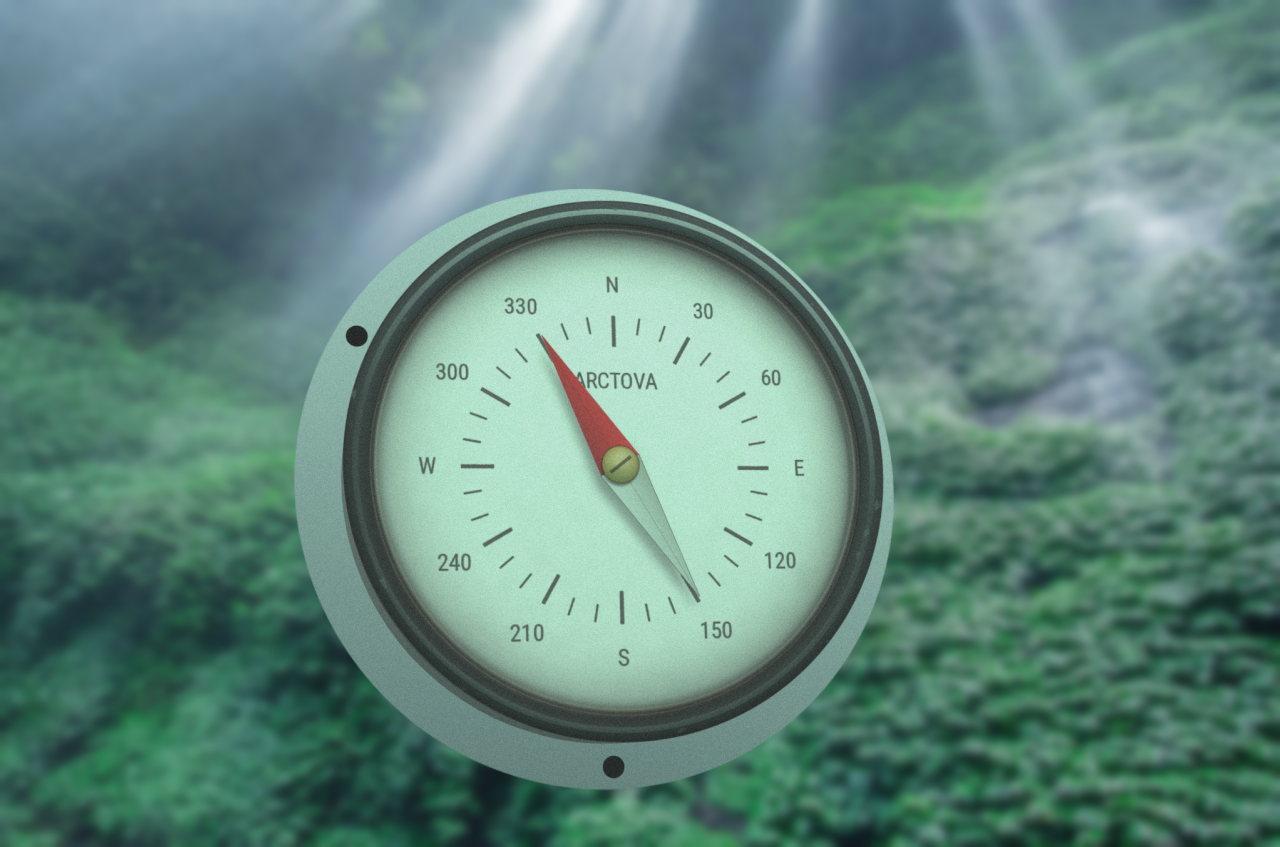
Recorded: 330°
